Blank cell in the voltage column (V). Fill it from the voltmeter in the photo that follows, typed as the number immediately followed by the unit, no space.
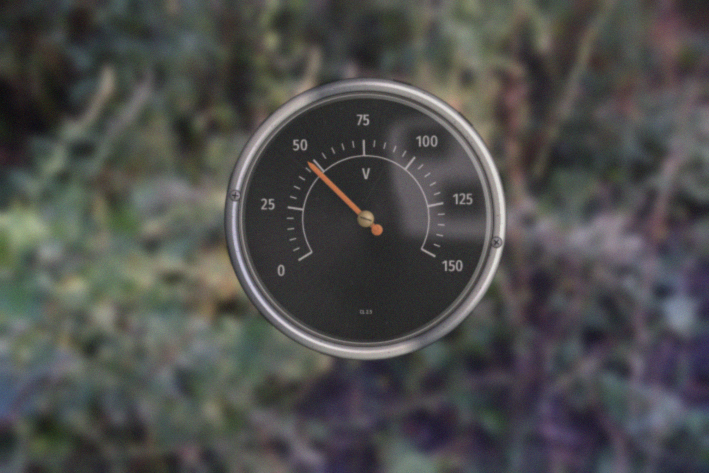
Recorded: 47.5V
